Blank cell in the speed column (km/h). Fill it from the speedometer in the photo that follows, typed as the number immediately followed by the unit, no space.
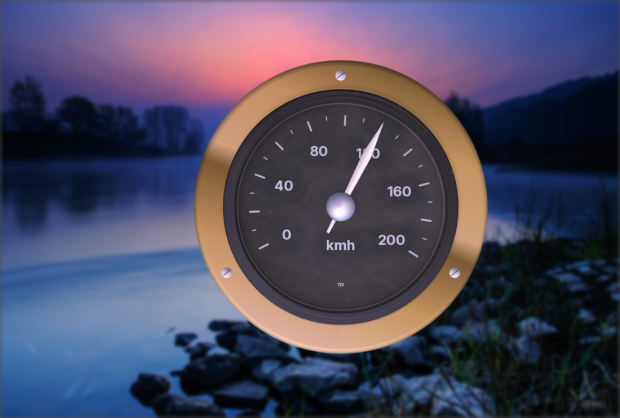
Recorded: 120km/h
